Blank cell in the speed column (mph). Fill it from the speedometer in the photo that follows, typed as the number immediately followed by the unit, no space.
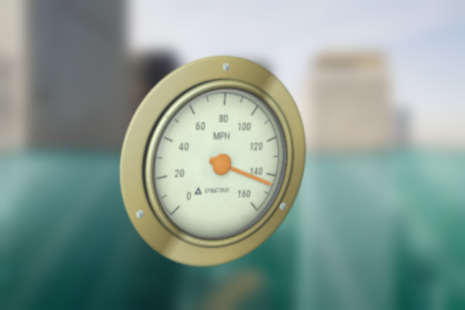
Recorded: 145mph
